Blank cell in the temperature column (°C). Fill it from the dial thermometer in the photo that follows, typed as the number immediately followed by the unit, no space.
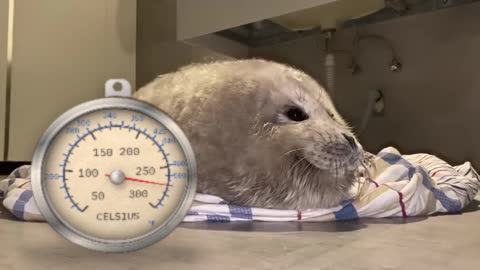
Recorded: 270°C
